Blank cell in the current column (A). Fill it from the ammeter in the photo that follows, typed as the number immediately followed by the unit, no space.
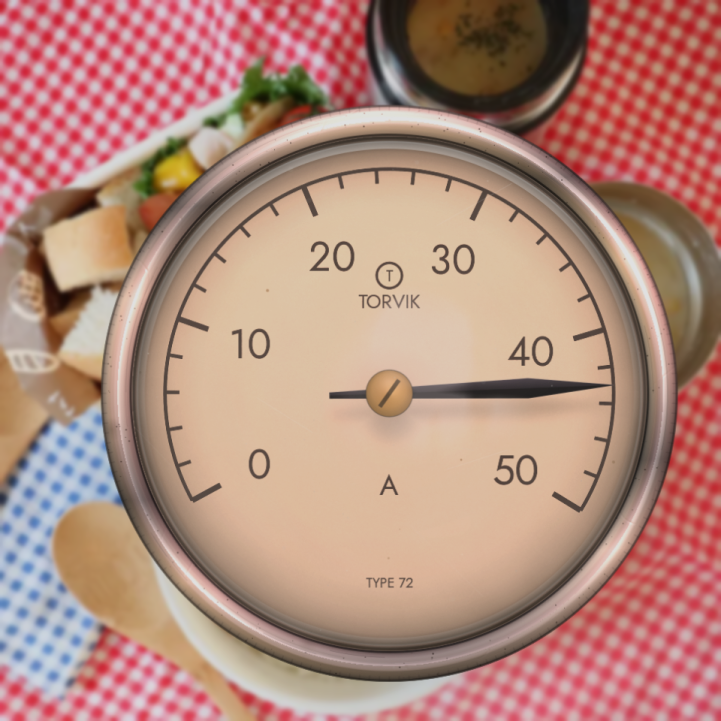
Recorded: 43A
